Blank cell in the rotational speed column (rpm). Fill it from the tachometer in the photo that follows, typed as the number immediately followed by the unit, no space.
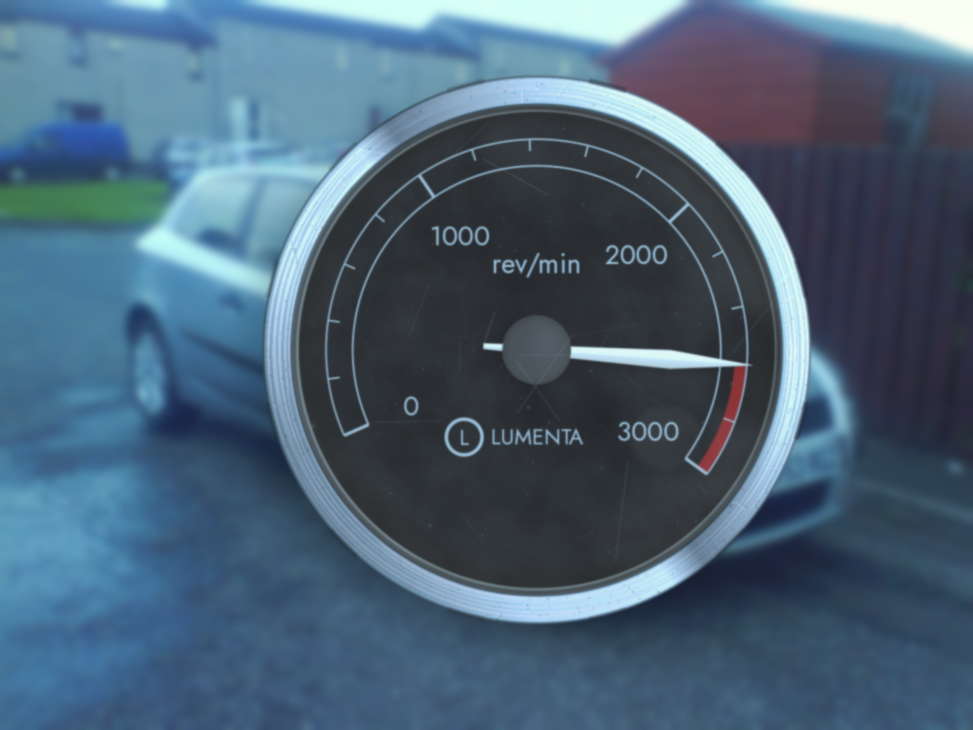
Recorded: 2600rpm
